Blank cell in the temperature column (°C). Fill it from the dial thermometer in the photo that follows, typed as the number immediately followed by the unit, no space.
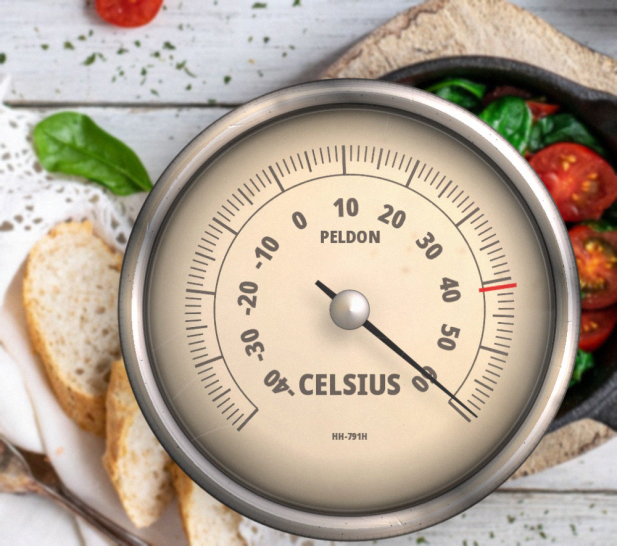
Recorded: 59°C
